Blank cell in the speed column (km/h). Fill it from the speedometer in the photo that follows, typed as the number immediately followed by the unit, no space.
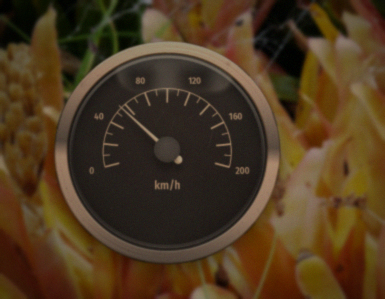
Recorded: 55km/h
